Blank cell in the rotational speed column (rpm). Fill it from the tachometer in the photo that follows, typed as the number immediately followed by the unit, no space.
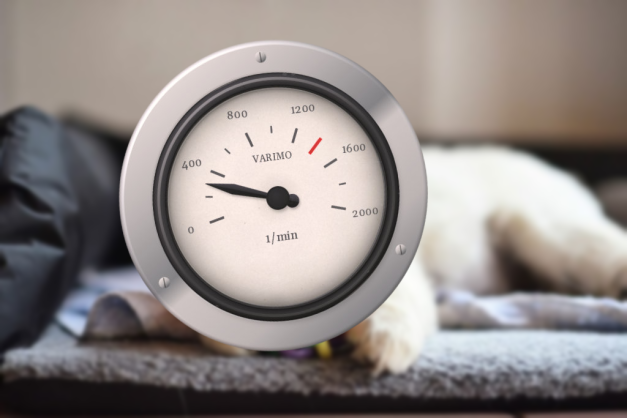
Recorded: 300rpm
